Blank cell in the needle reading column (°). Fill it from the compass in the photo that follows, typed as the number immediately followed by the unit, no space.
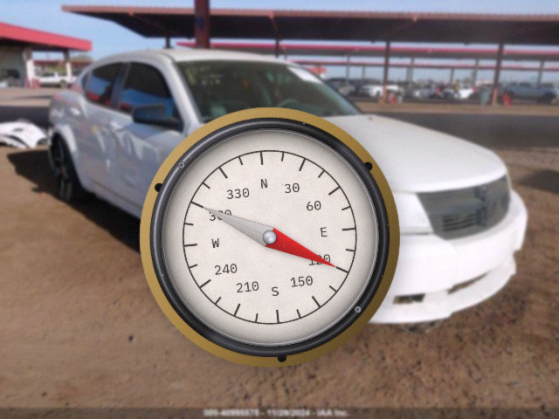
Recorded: 120°
